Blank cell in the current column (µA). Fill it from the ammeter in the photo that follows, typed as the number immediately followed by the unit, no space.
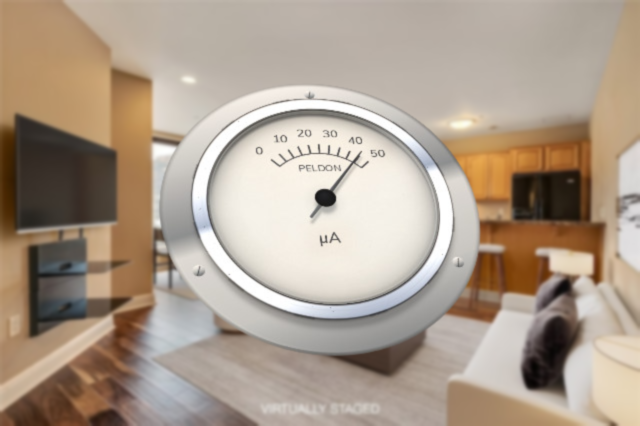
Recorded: 45µA
